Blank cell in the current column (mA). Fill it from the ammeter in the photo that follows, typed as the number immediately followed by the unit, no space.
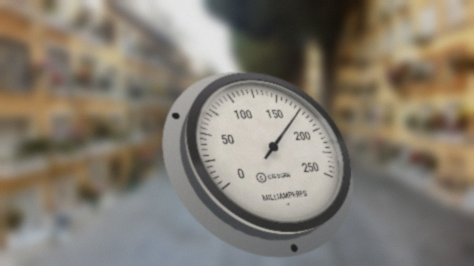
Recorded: 175mA
